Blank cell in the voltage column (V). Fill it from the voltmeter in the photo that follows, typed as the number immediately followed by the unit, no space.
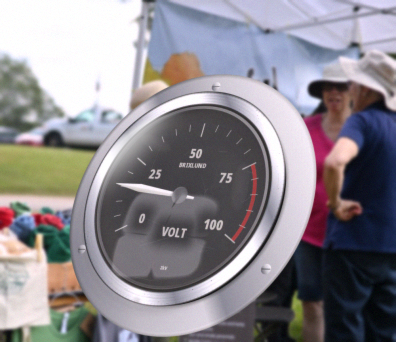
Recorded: 15V
